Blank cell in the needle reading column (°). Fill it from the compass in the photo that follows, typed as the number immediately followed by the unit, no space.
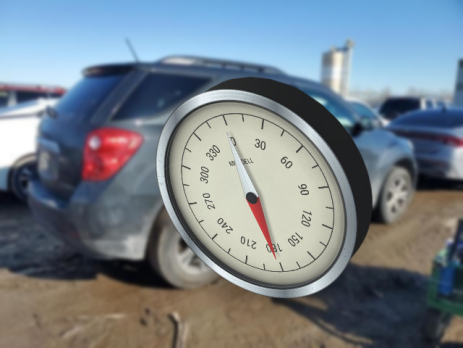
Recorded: 180°
